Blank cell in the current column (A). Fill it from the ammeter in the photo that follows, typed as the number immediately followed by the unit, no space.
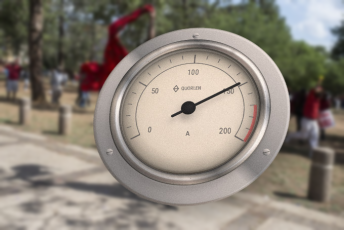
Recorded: 150A
